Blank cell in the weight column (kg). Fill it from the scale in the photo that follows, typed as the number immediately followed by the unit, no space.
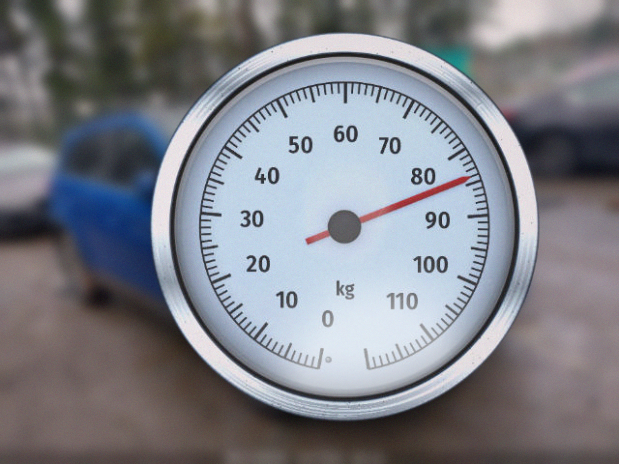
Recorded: 84kg
